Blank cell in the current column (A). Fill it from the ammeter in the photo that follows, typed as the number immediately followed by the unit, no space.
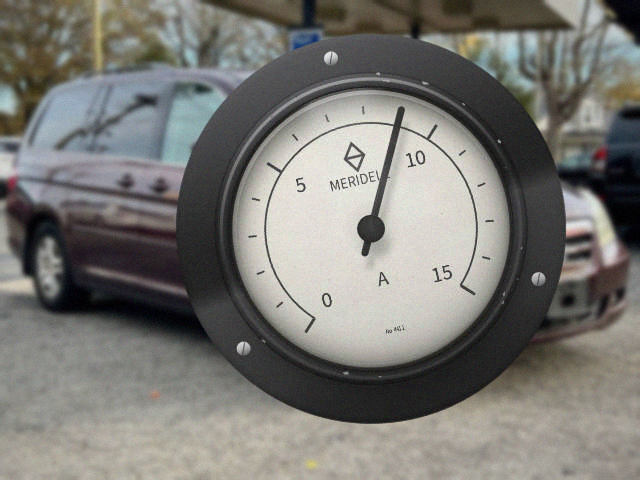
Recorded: 9A
